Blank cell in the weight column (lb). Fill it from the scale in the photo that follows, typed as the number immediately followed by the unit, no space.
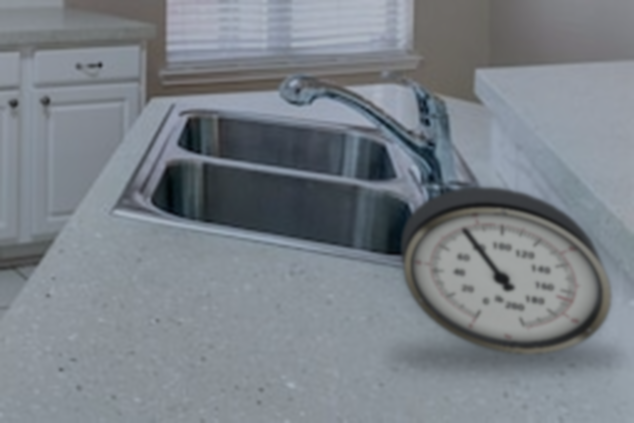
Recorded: 80lb
